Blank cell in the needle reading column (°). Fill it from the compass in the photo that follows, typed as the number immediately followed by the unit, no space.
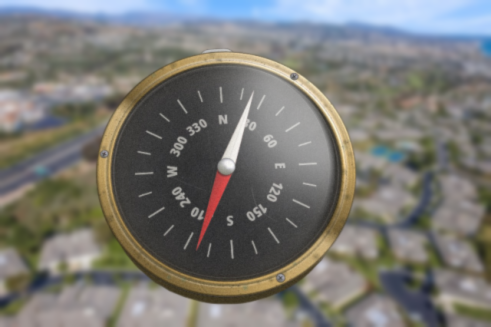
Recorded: 202.5°
